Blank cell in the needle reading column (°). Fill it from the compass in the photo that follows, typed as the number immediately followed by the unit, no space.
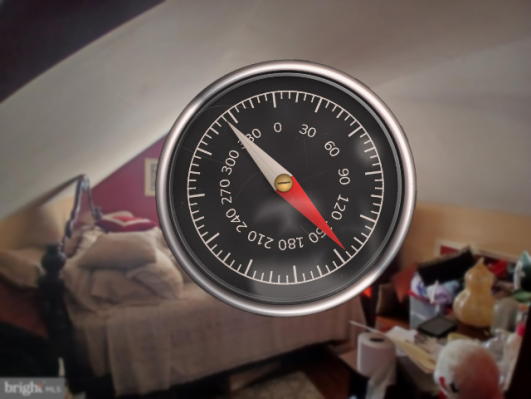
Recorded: 145°
